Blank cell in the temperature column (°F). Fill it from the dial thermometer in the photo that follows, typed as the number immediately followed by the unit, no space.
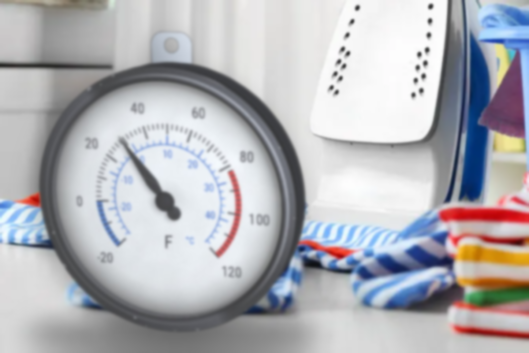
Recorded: 30°F
